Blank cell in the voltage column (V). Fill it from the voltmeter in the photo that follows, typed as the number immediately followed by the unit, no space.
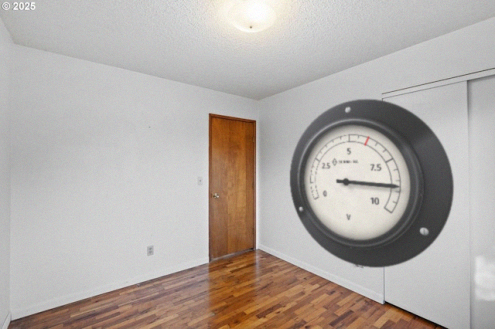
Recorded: 8.75V
